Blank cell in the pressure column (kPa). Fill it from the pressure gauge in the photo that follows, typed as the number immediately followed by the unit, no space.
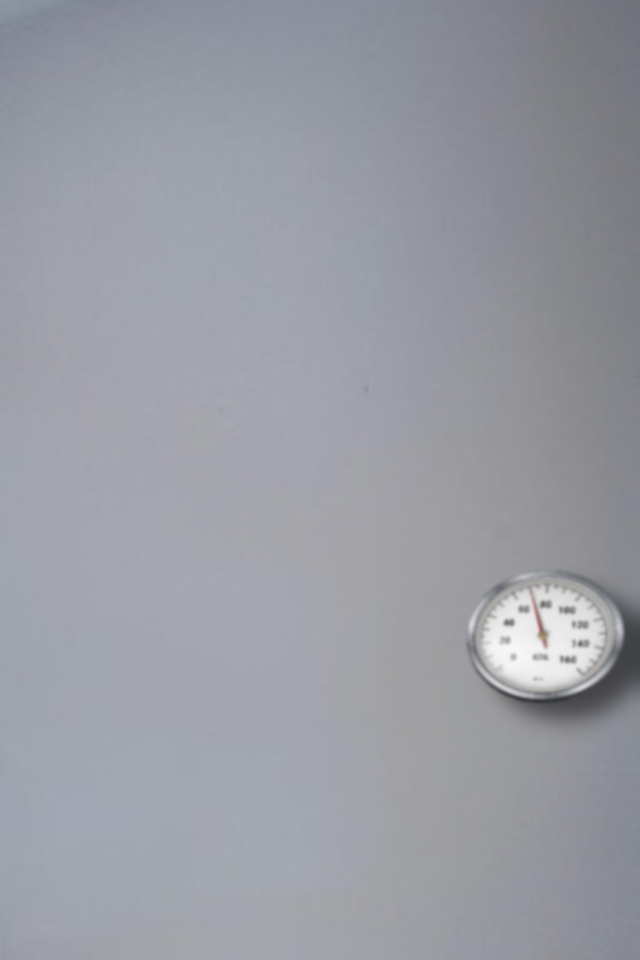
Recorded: 70kPa
